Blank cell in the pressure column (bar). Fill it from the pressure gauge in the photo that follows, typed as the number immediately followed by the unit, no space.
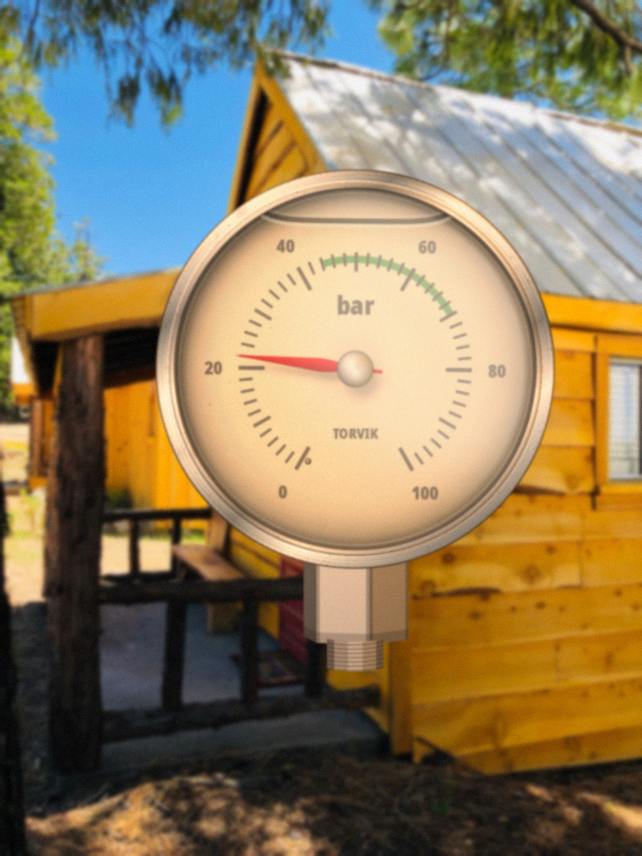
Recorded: 22bar
